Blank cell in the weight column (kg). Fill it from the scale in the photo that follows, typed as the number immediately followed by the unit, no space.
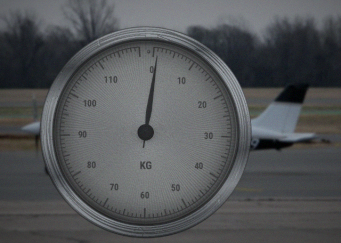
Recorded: 1kg
